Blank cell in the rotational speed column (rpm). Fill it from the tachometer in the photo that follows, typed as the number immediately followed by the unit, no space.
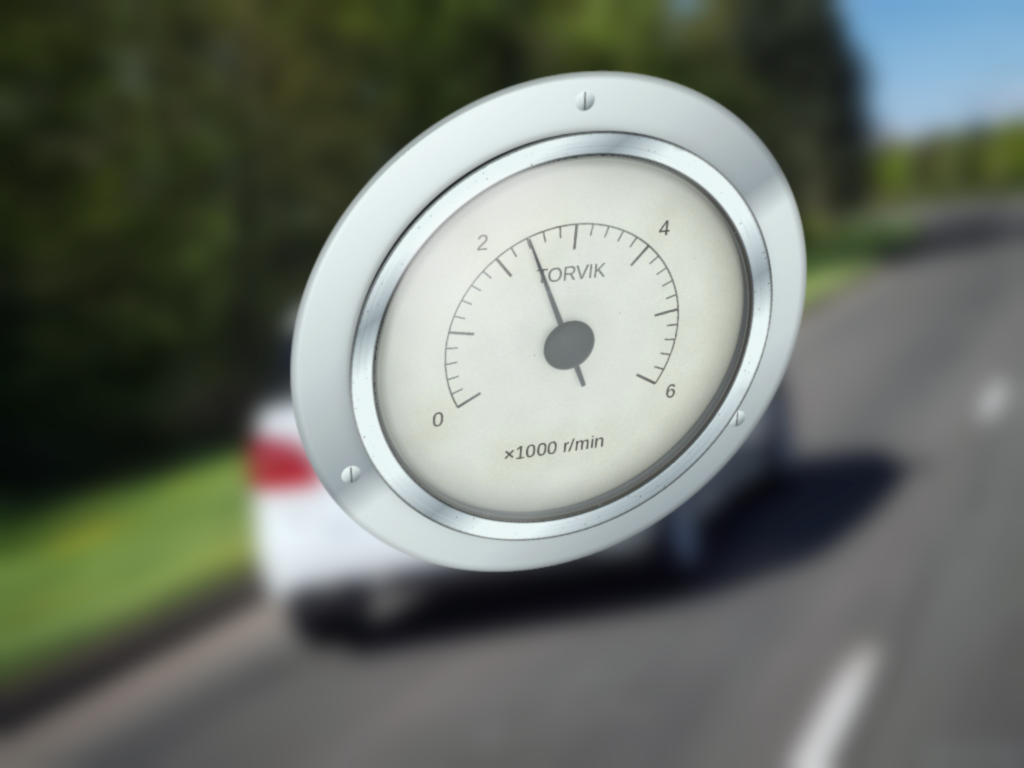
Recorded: 2400rpm
